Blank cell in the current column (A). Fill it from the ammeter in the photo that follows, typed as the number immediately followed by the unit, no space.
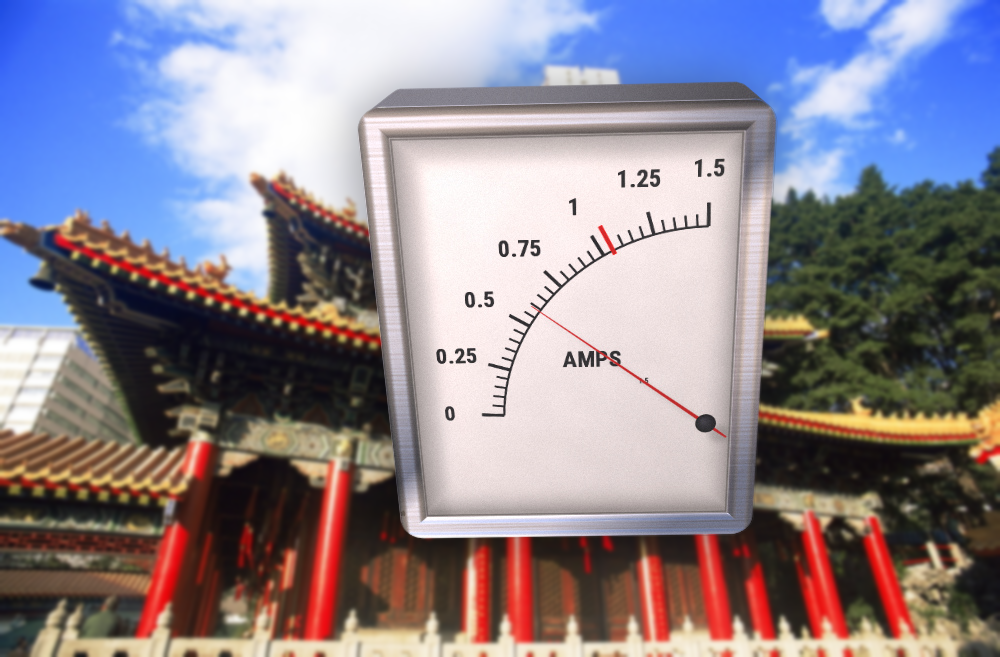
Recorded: 0.6A
